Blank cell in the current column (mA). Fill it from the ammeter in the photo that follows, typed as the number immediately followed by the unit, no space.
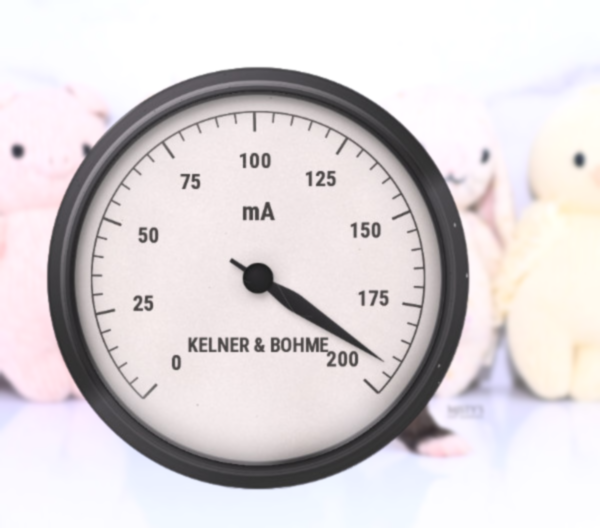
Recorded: 192.5mA
